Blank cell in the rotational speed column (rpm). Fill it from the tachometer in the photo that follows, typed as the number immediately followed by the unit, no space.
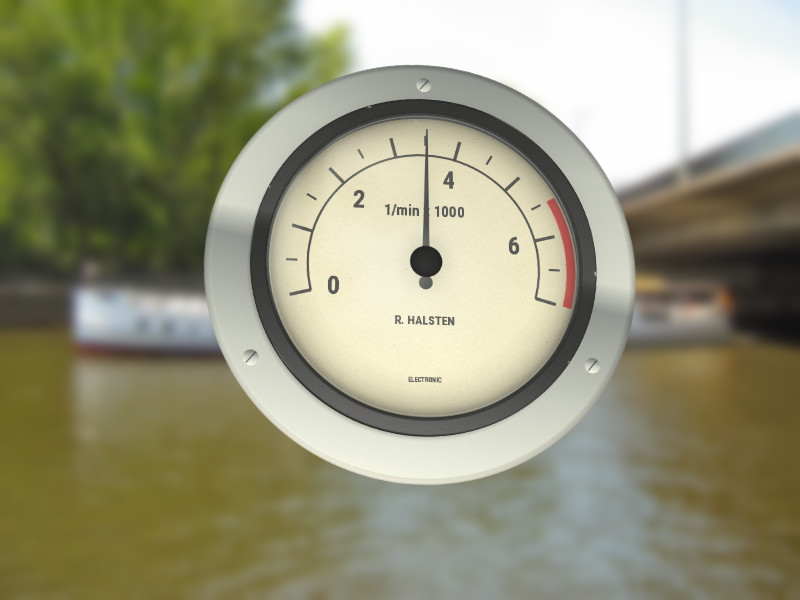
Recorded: 3500rpm
